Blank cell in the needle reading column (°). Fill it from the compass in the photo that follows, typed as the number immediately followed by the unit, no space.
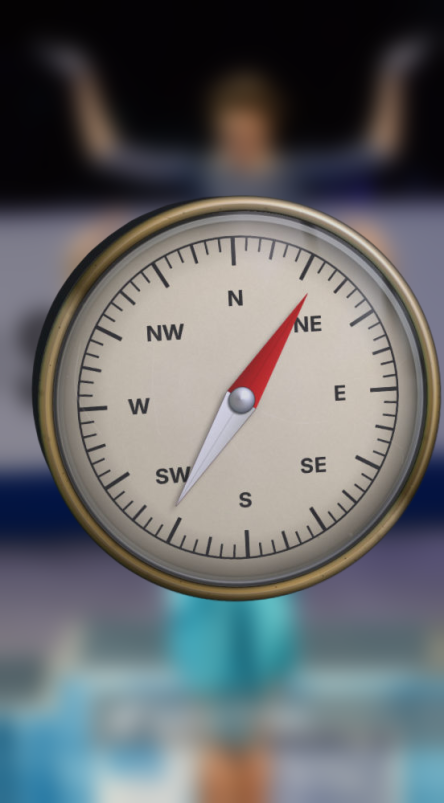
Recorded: 35°
